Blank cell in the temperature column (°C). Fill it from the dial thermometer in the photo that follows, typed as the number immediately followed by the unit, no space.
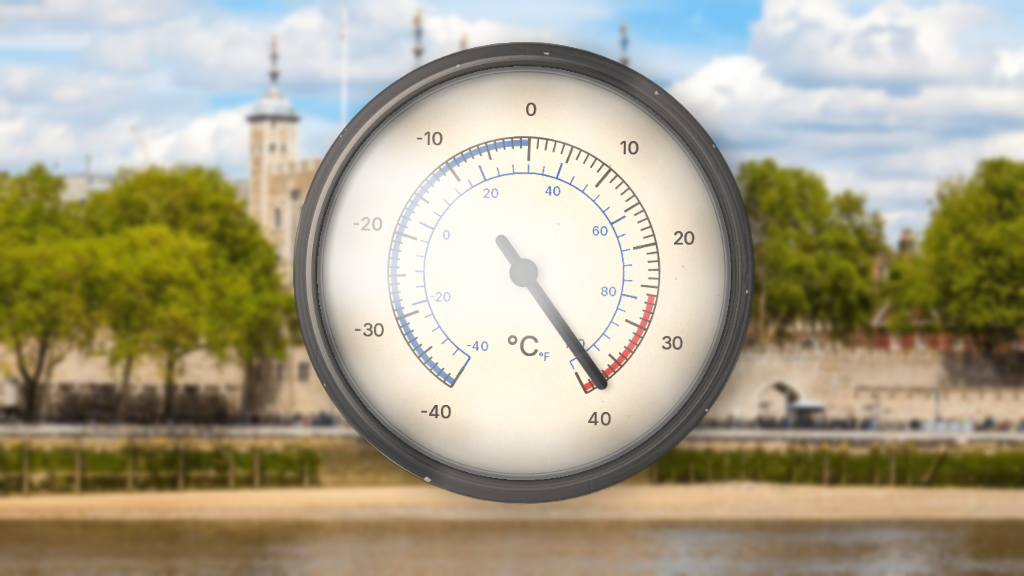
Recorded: 38°C
